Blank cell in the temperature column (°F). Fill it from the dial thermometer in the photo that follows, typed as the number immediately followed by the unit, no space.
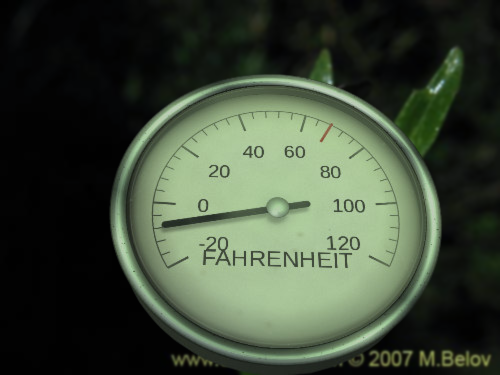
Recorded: -8°F
